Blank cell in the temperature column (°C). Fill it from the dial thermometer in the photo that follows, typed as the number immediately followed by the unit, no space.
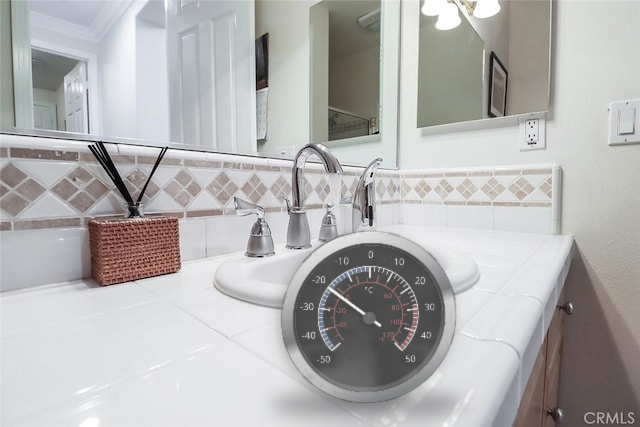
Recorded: -20°C
